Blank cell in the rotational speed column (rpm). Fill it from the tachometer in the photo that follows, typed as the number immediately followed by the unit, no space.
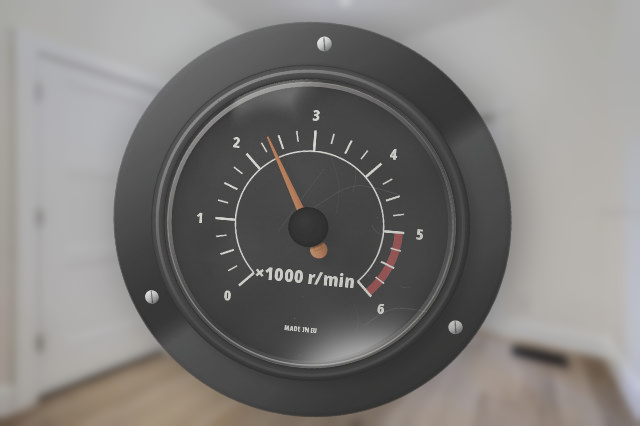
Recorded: 2375rpm
